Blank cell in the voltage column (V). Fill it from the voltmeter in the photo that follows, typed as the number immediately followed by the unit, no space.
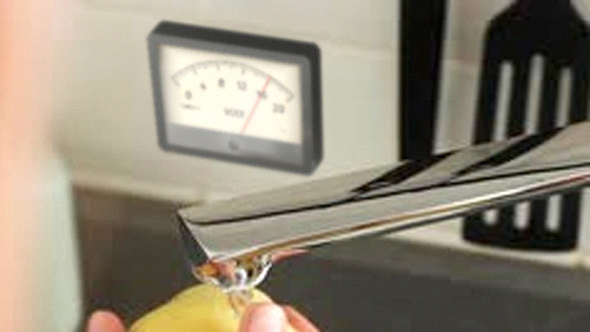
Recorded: 16V
